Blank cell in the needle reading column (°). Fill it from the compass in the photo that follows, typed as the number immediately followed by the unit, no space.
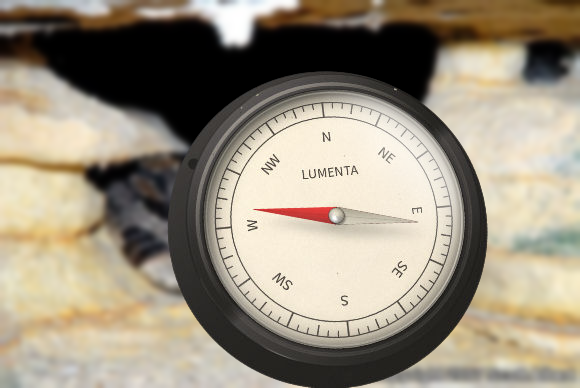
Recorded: 280°
